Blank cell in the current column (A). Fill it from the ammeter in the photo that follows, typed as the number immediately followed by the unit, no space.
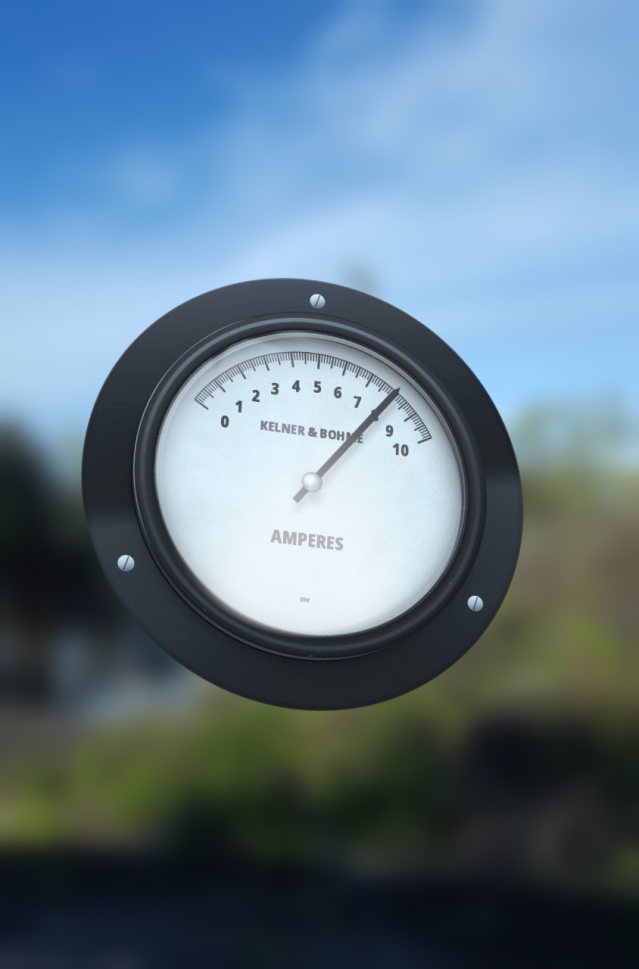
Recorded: 8A
